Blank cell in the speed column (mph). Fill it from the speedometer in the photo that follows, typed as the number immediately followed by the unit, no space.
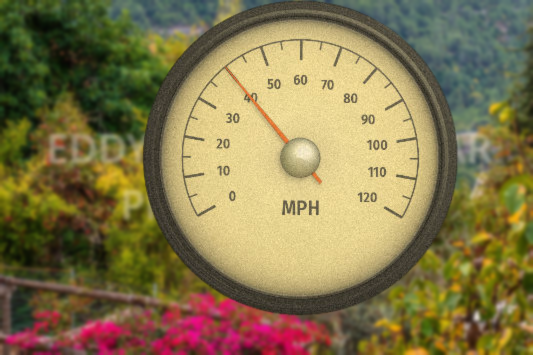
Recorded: 40mph
